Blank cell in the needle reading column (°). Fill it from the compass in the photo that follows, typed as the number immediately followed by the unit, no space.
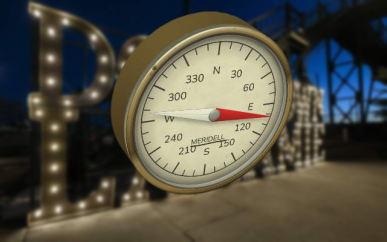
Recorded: 100°
